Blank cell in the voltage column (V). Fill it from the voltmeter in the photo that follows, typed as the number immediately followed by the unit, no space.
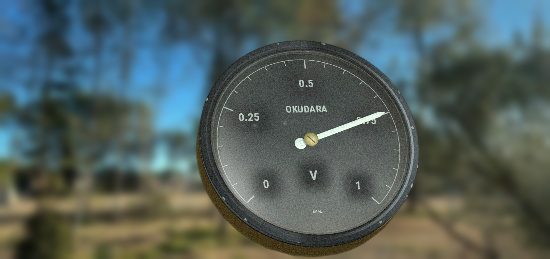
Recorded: 0.75V
